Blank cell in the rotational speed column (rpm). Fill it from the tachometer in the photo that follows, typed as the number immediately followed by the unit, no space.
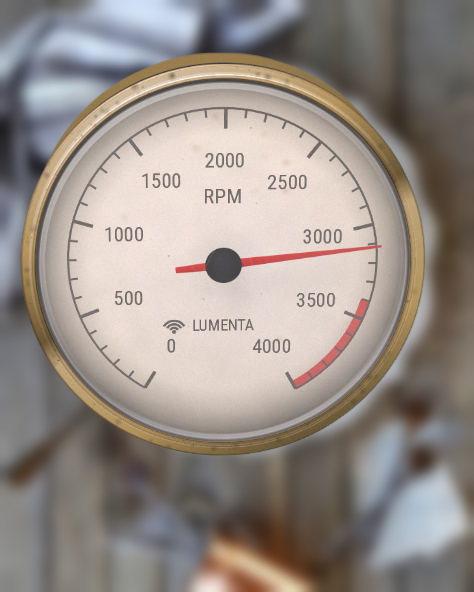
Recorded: 3100rpm
